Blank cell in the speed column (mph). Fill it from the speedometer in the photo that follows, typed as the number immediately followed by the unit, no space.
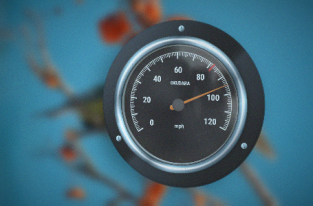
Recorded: 95mph
